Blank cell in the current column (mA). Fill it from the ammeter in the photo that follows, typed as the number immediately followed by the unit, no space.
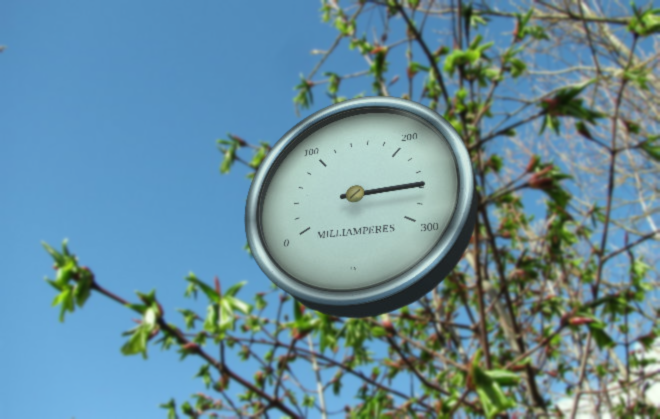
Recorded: 260mA
